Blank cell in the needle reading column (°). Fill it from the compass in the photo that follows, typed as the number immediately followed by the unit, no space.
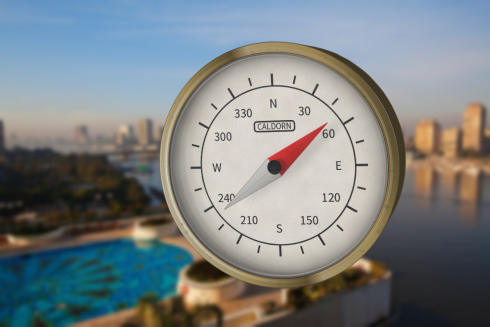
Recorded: 52.5°
